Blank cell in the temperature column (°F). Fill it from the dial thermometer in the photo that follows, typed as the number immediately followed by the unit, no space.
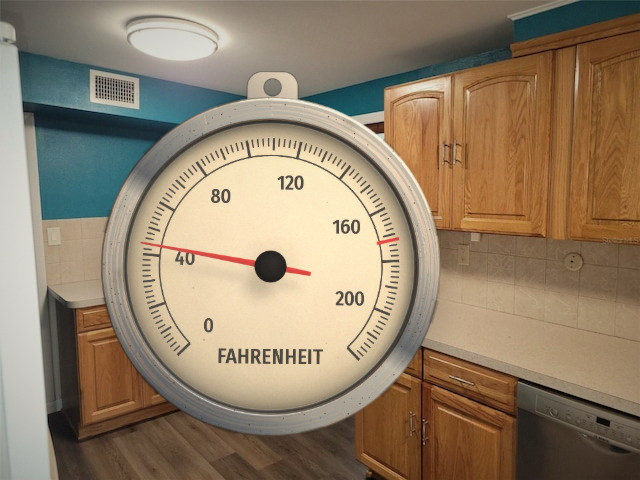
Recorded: 44°F
